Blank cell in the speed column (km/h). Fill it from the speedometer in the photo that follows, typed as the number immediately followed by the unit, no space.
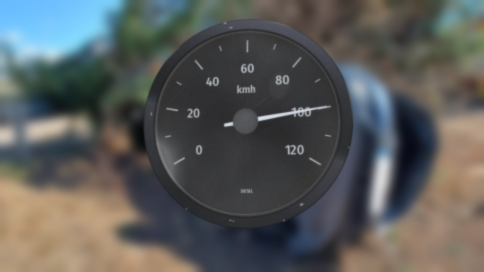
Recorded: 100km/h
